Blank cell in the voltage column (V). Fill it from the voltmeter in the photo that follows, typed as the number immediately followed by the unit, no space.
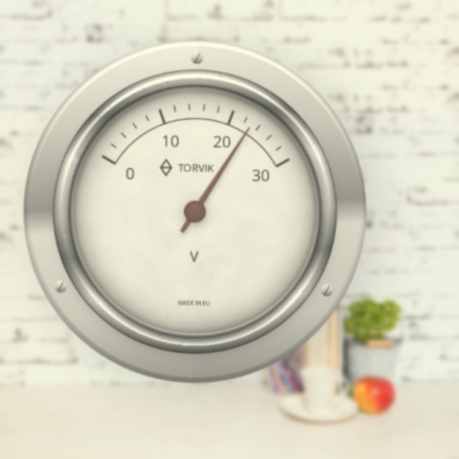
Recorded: 23V
